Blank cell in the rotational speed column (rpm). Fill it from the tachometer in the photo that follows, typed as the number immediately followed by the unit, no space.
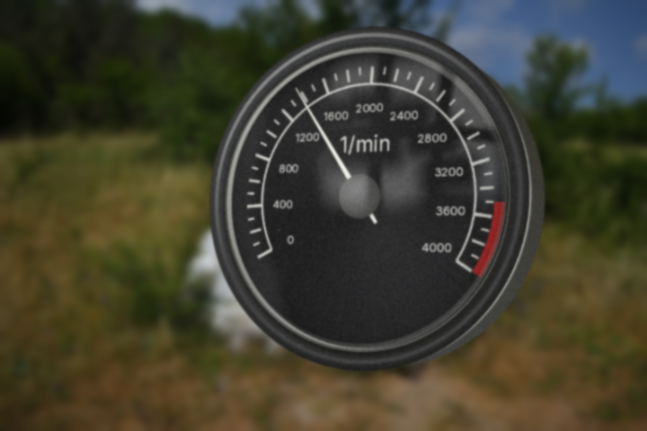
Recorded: 1400rpm
